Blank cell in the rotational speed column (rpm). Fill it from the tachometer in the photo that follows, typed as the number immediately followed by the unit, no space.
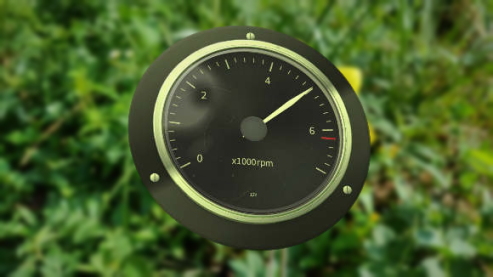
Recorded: 5000rpm
